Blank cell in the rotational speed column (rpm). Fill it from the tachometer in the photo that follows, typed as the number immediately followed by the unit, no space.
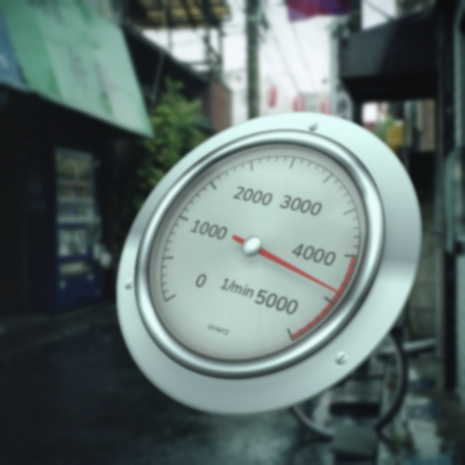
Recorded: 4400rpm
